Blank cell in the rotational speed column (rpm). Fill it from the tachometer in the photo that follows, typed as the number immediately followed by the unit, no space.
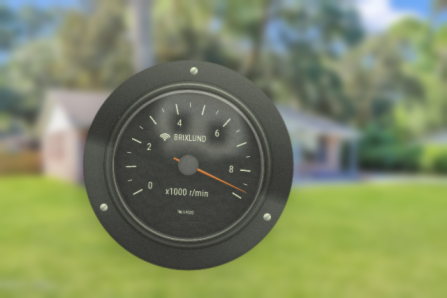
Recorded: 8750rpm
